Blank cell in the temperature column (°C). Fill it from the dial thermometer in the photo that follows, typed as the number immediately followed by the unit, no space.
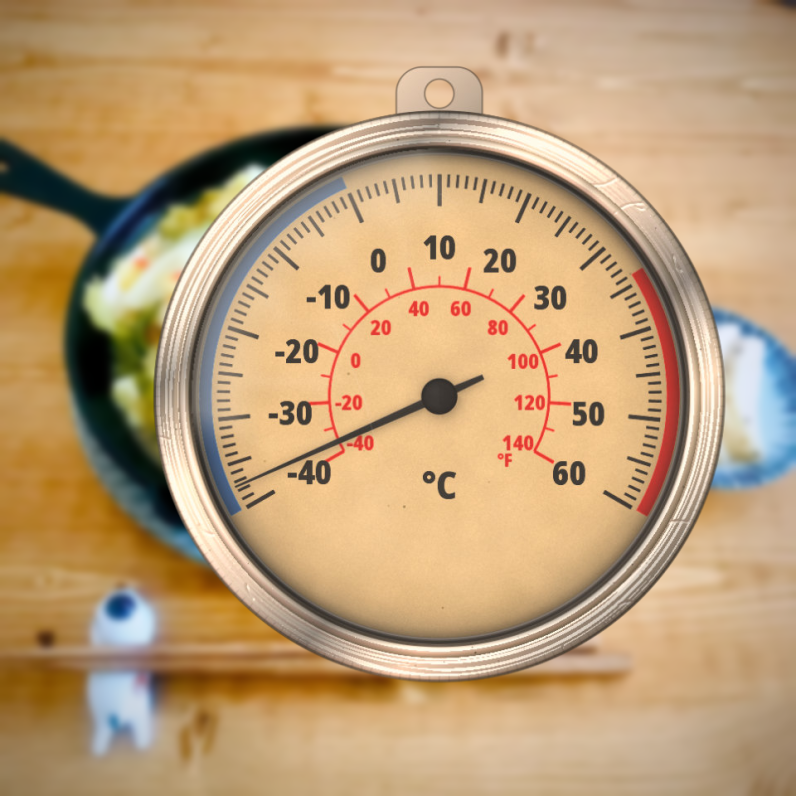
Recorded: -37.5°C
